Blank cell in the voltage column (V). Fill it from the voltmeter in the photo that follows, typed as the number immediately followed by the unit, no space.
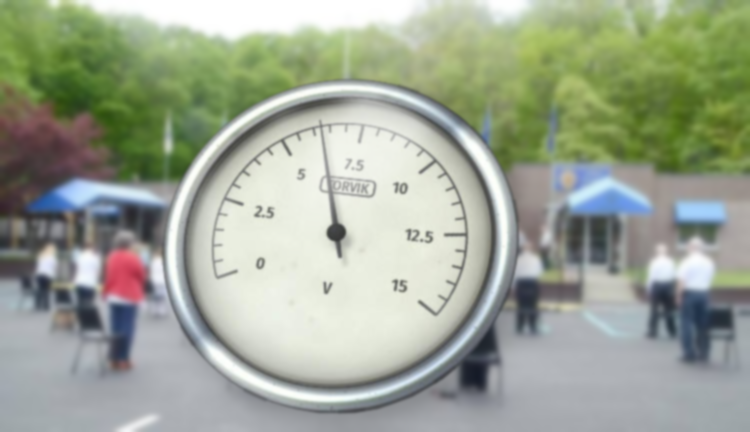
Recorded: 6.25V
